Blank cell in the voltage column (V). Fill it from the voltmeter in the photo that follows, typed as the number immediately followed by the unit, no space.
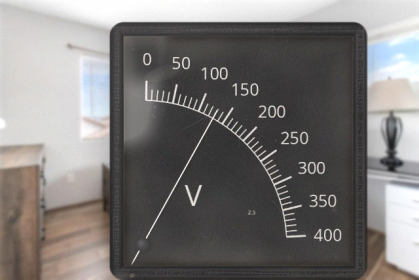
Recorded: 130V
